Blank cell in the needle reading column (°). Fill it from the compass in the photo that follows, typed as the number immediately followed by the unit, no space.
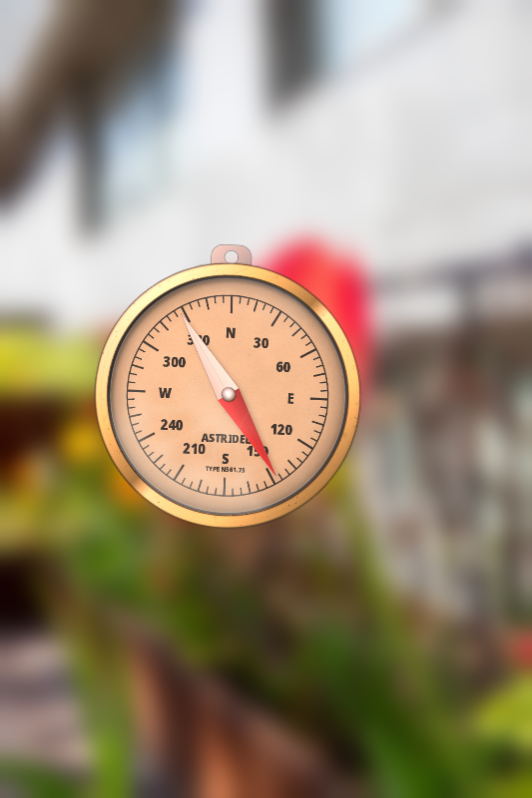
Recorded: 147.5°
